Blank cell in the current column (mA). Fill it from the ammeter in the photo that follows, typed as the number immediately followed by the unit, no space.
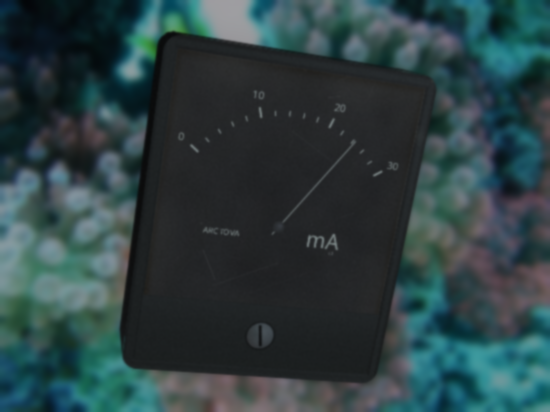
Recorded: 24mA
